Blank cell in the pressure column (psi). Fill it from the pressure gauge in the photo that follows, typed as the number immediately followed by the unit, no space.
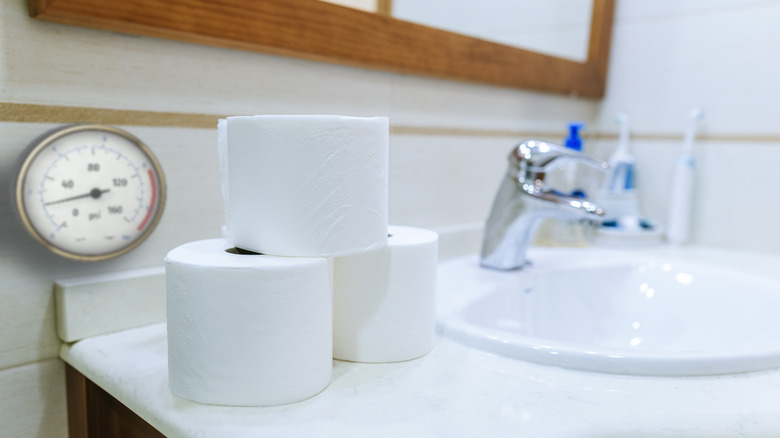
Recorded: 20psi
